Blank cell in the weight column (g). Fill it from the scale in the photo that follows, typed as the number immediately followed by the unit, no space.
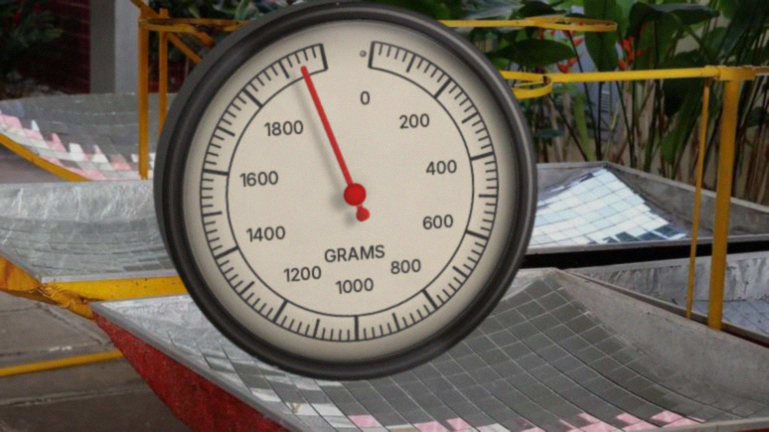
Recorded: 1940g
